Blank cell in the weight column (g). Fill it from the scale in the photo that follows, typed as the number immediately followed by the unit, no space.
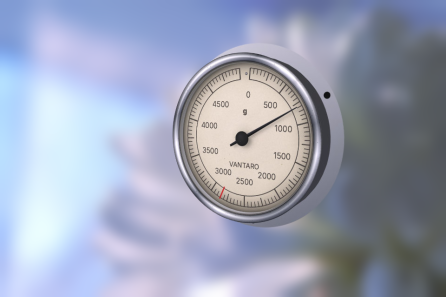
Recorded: 800g
